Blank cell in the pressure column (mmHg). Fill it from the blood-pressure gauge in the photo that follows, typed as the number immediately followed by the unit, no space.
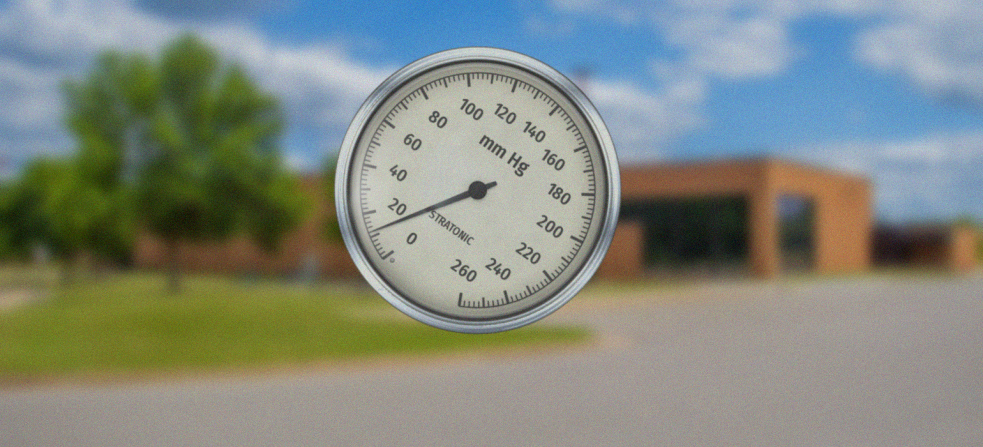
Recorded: 12mmHg
